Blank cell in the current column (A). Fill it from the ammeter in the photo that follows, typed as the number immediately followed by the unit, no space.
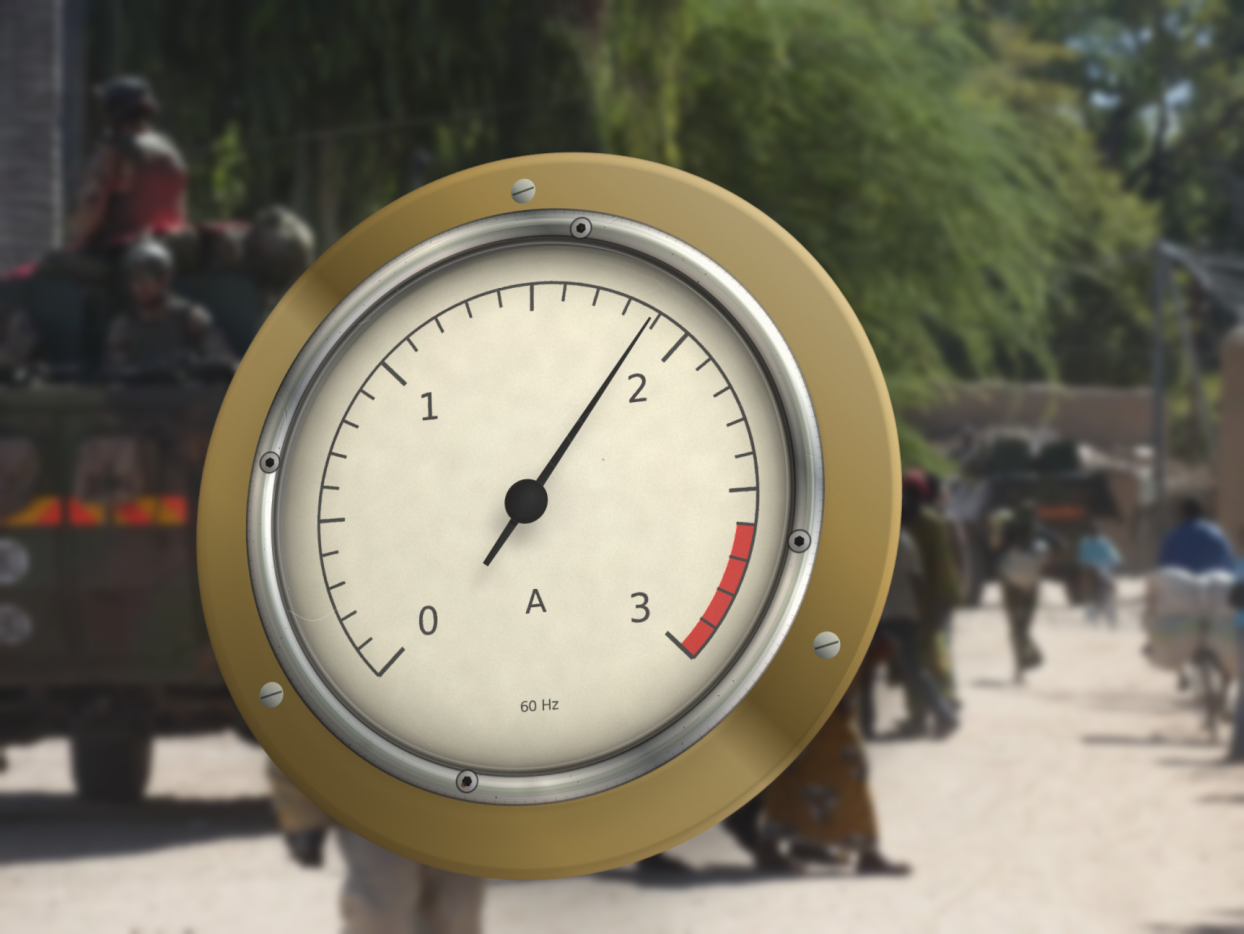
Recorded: 1.9A
